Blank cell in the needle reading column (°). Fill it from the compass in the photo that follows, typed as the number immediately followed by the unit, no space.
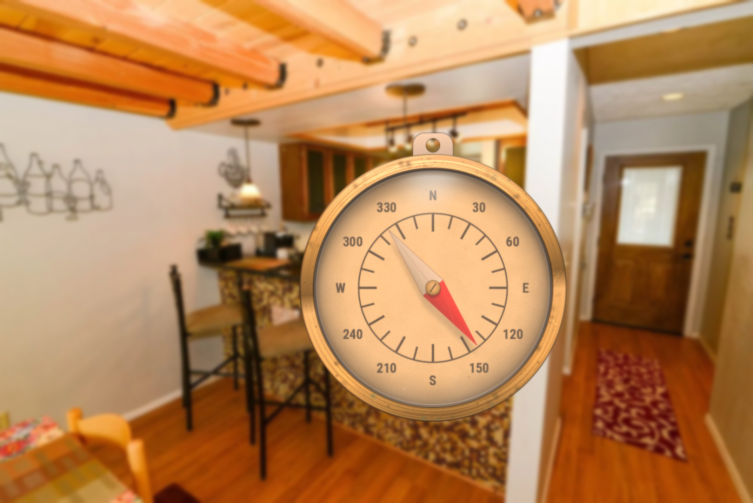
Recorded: 142.5°
